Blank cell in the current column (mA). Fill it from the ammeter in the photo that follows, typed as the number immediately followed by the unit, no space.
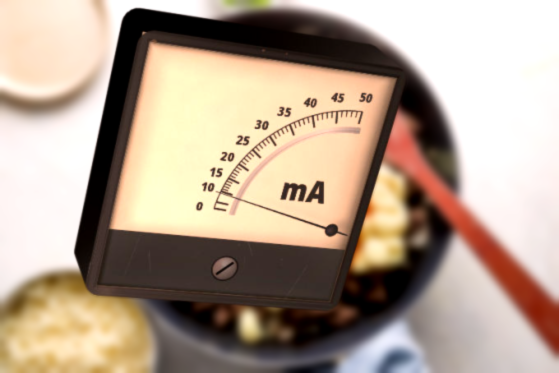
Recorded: 10mA
